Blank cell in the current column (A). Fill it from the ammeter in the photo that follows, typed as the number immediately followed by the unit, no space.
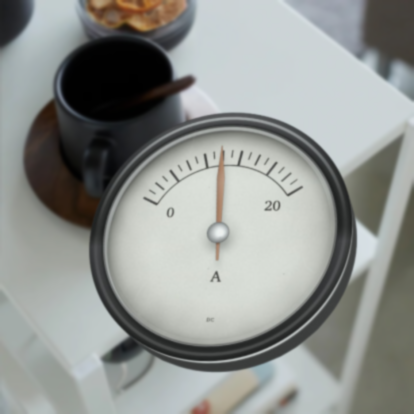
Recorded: 10A
